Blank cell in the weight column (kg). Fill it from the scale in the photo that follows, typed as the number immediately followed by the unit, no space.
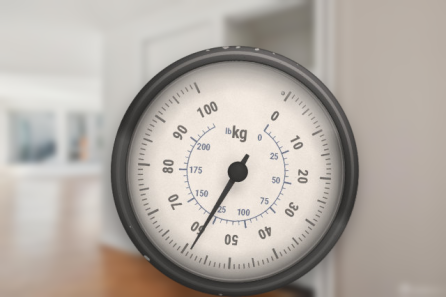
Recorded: 59kg
